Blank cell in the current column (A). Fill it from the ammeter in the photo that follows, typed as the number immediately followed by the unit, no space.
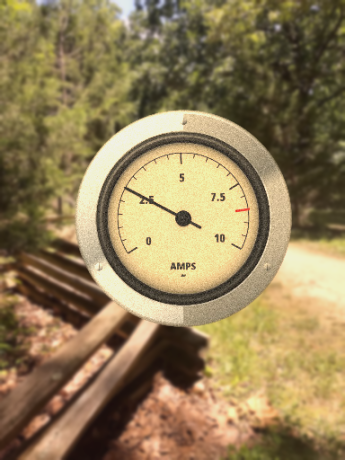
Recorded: 2.5A
